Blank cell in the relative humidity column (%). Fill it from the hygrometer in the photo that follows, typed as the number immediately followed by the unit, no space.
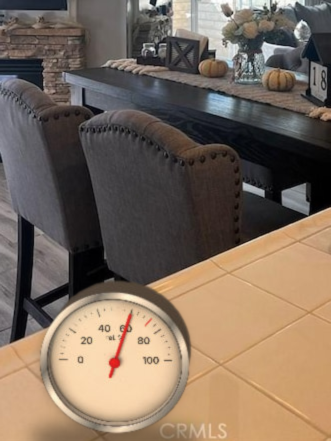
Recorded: 60%
